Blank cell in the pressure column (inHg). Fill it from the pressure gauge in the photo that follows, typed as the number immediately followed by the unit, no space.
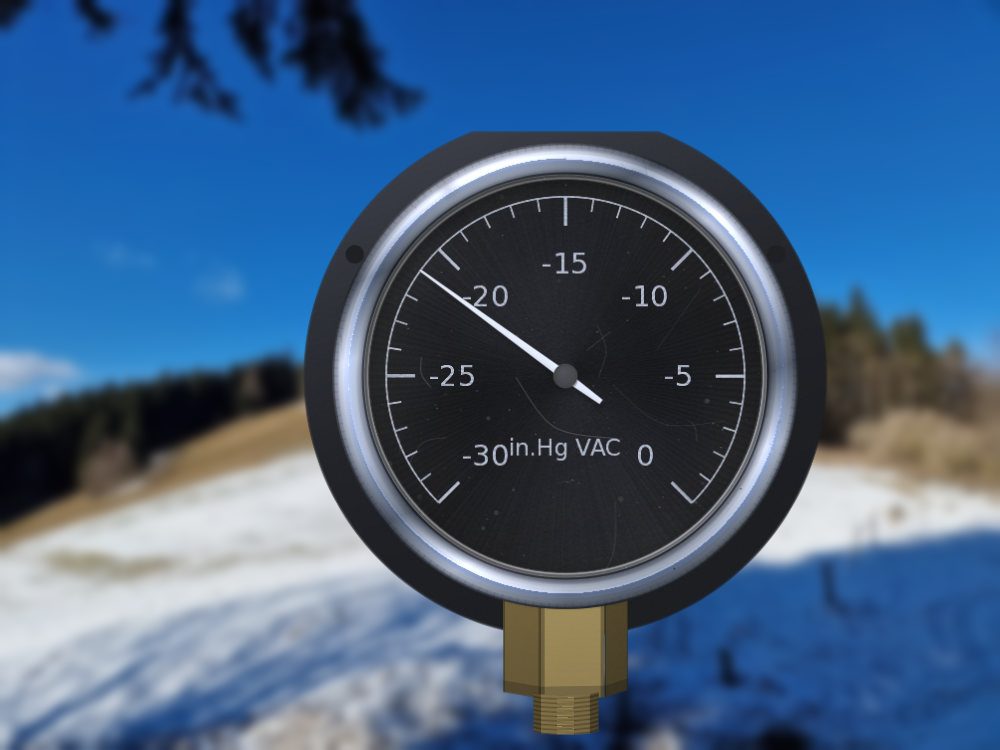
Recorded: -21inHg
